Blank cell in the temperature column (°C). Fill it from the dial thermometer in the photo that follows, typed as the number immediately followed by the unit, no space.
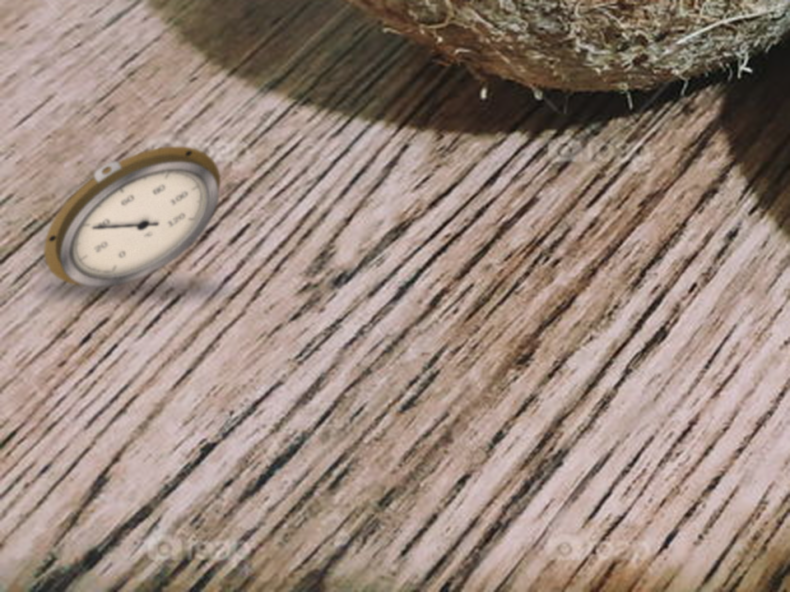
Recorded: 40°C
